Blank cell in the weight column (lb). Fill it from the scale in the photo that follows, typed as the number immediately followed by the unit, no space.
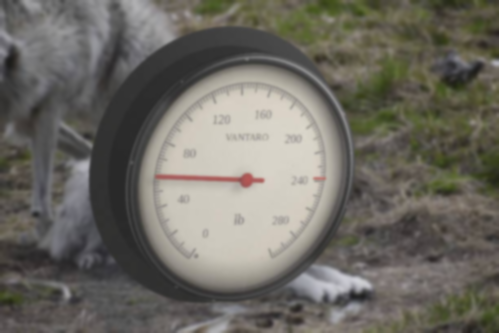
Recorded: 60lb
